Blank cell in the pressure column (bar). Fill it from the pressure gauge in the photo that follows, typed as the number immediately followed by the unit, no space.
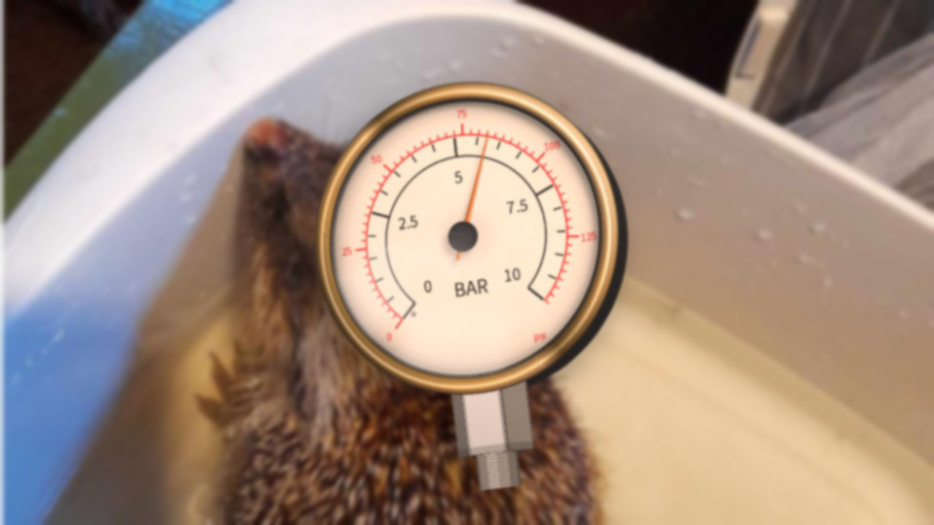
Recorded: 5.75bar
